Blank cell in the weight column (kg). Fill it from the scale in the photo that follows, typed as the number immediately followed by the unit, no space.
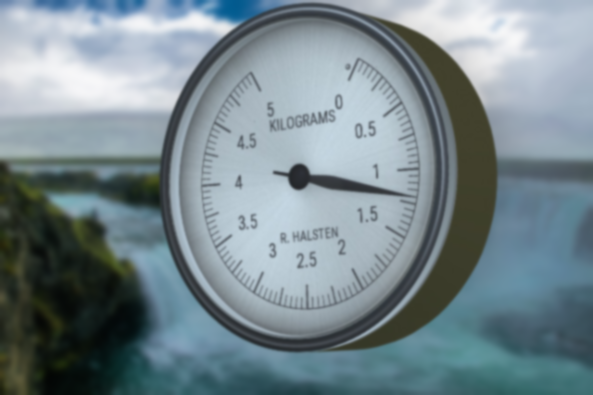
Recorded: 1.2kg
